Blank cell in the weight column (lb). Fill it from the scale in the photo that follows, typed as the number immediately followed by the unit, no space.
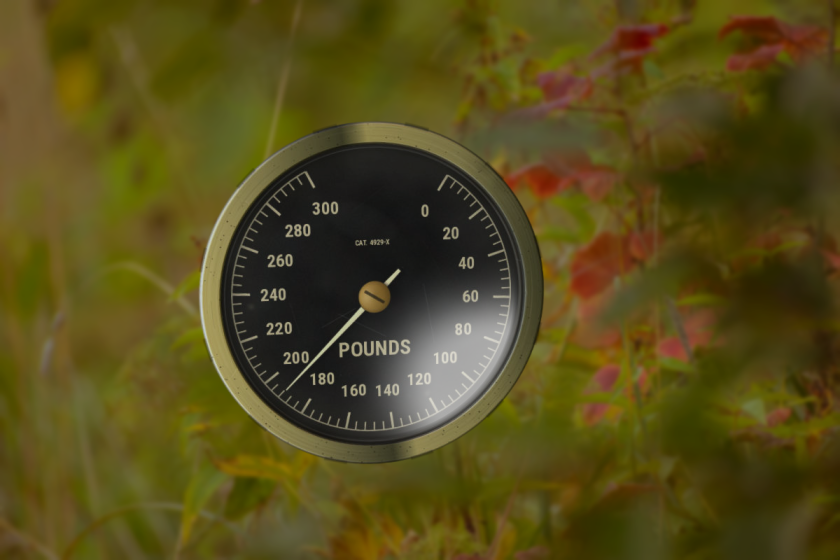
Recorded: 192lb
